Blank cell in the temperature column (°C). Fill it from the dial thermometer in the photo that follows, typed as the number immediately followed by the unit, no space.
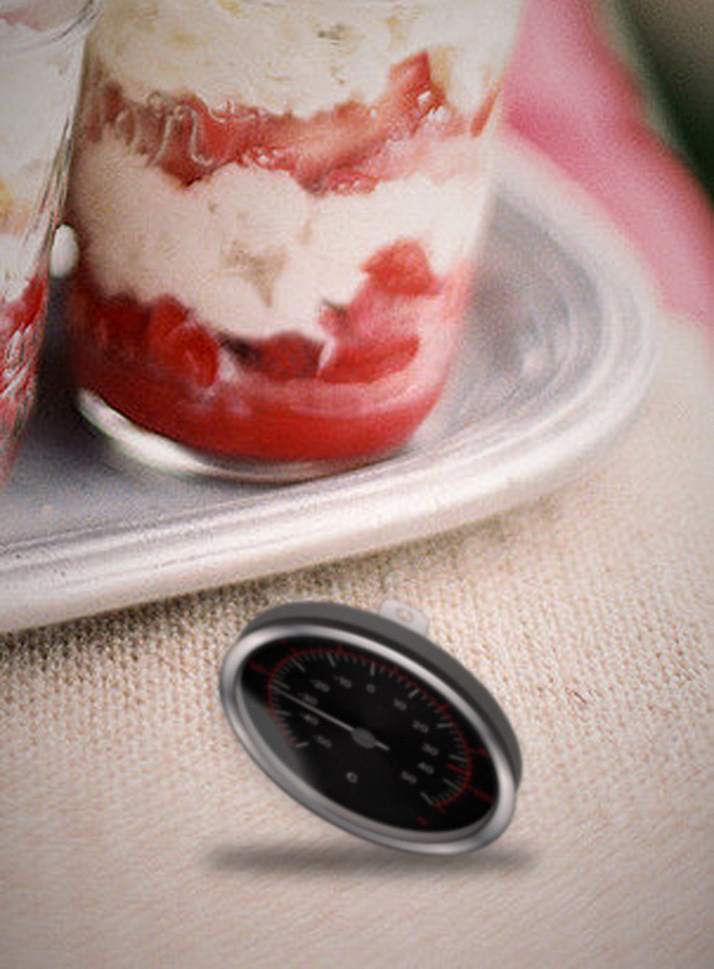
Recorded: -30°C
